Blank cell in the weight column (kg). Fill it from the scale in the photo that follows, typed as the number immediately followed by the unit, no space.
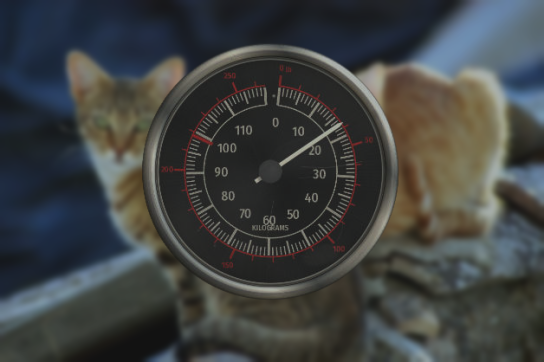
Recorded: 17kg
